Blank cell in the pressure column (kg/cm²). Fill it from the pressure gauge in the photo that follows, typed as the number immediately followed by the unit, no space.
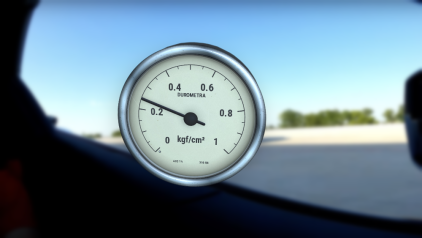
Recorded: 0.25kg/cm²
